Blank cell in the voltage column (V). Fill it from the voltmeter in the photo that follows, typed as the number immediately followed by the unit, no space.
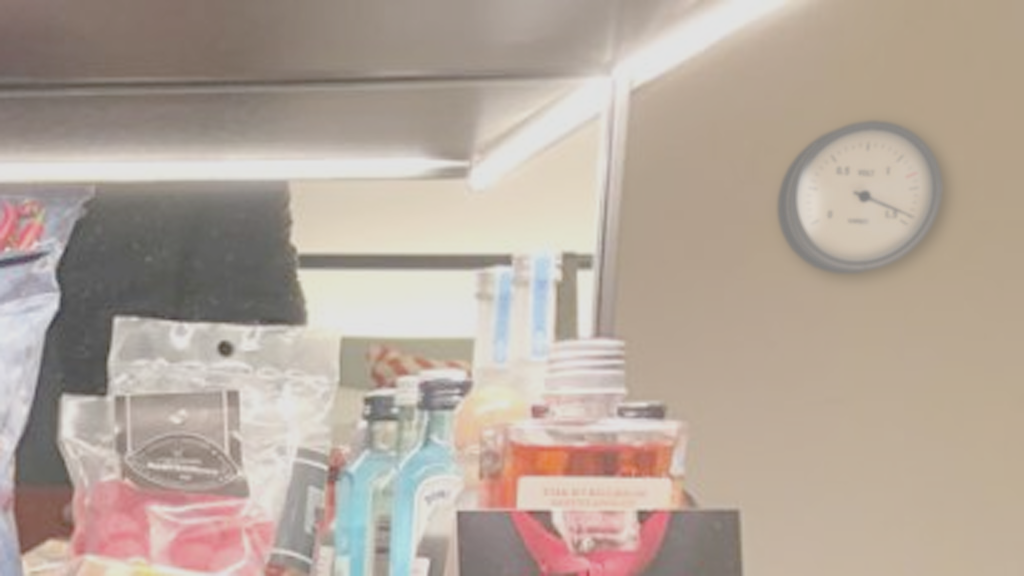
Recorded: 1.45V
